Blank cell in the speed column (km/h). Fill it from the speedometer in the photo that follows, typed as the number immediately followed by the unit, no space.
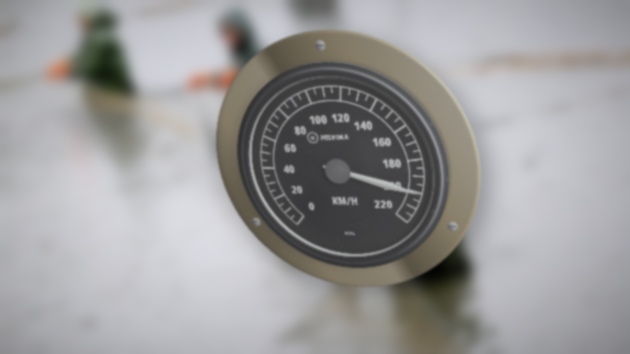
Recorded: 200km/h
